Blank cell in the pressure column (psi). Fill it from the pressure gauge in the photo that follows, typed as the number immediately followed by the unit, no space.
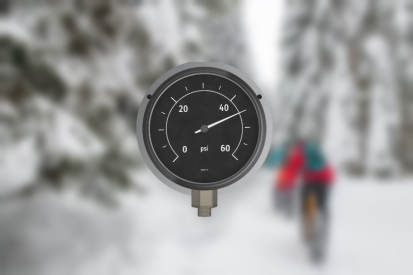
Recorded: 45psi
